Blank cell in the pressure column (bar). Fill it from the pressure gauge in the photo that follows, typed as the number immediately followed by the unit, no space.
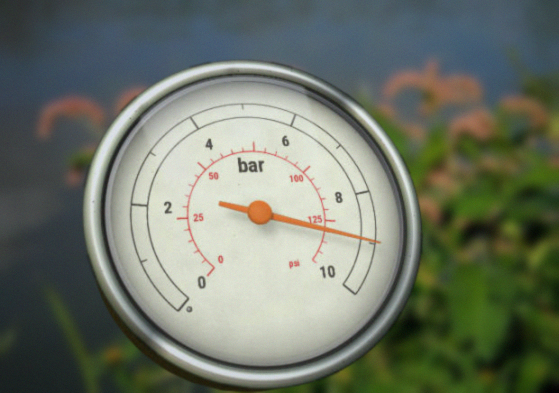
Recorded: 9bar
